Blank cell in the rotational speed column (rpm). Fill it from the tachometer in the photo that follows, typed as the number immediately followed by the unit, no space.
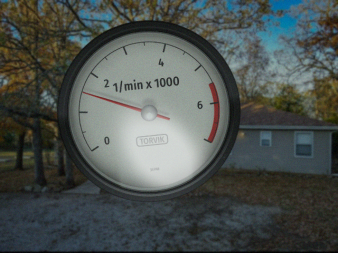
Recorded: 1500rpm
